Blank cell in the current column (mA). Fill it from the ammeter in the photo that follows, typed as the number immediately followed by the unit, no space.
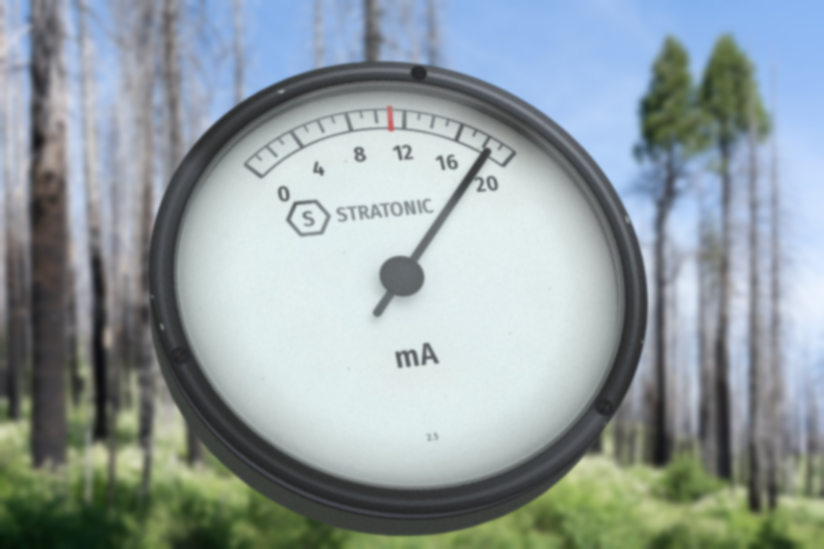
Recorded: 18.5mA
